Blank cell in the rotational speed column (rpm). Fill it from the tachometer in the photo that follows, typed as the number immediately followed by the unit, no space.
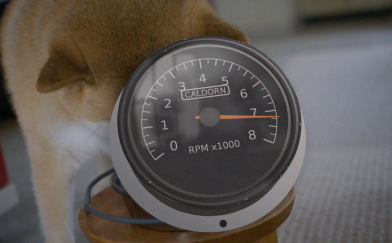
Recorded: 7250rpm
